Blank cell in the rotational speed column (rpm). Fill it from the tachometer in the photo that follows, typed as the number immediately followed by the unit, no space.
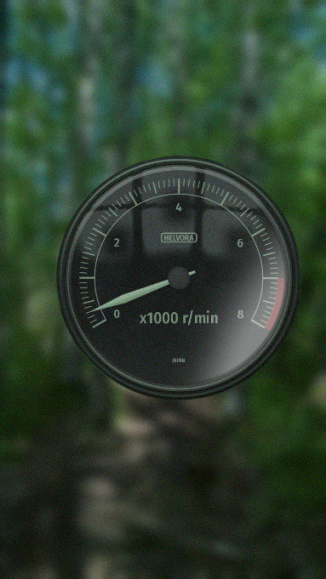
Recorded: 300rpm
